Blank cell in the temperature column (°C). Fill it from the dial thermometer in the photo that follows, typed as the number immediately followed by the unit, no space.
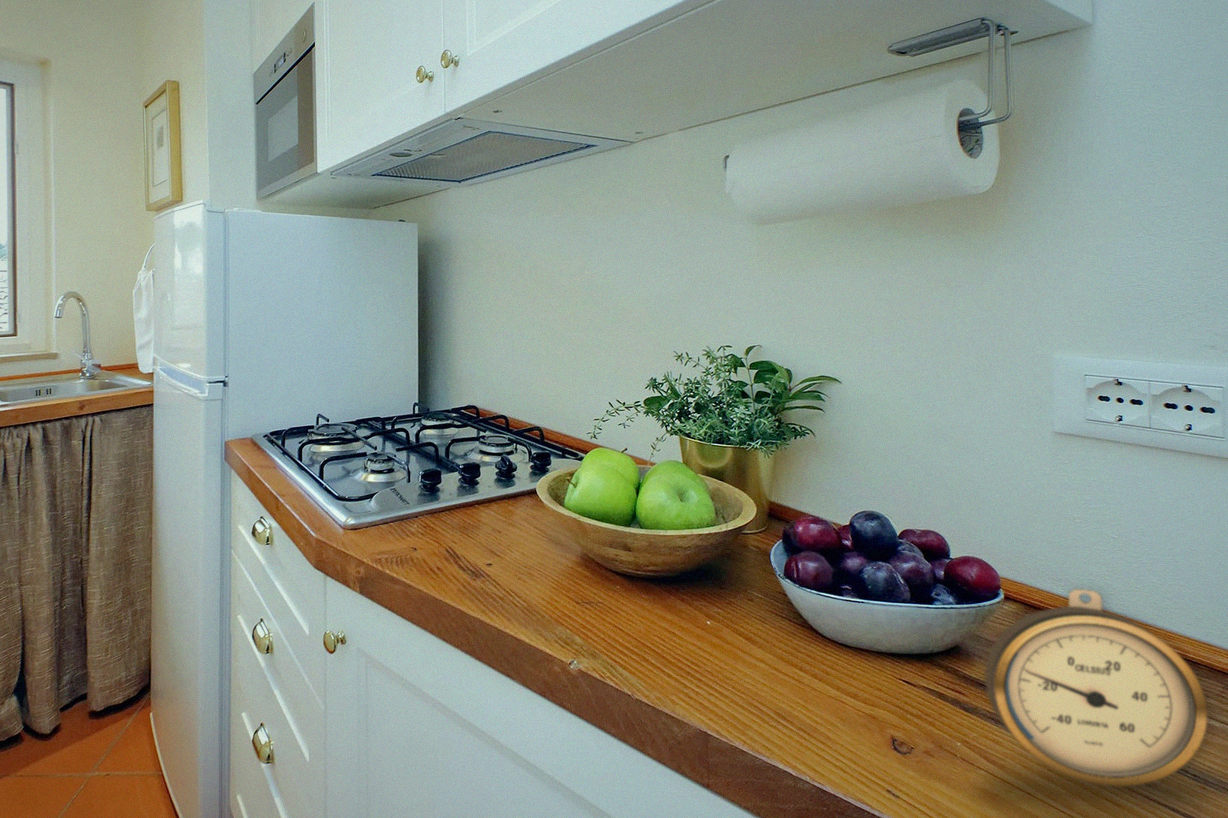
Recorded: -16°C
